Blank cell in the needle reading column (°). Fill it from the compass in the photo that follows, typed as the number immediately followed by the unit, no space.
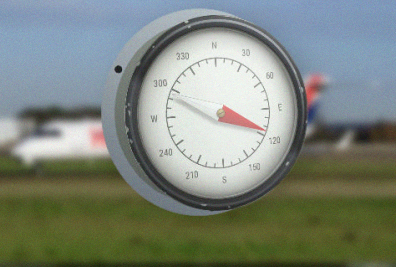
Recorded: 115°
